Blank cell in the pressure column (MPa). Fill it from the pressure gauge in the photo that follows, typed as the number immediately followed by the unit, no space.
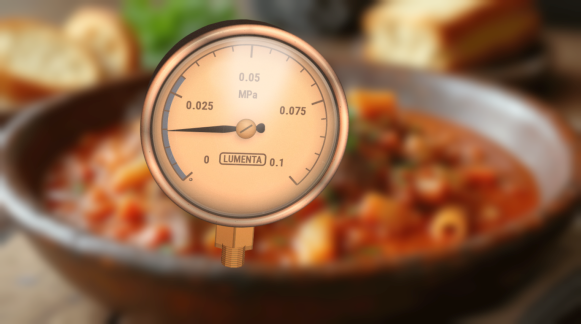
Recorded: 0.015MPa
